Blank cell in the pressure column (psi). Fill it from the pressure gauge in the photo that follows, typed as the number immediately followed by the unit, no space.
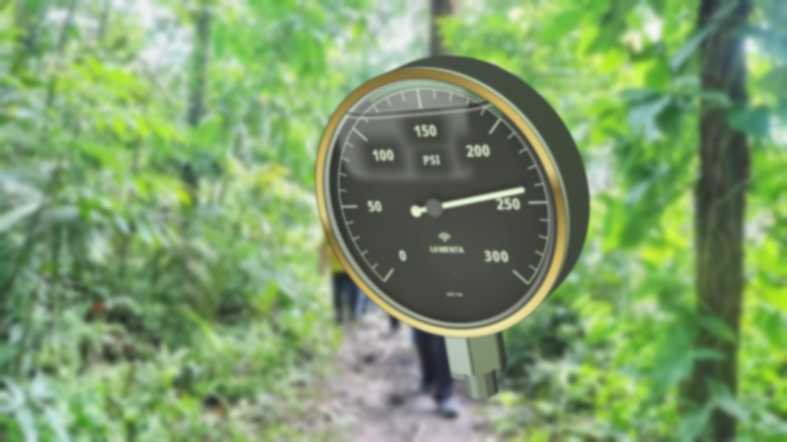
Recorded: 240psi
